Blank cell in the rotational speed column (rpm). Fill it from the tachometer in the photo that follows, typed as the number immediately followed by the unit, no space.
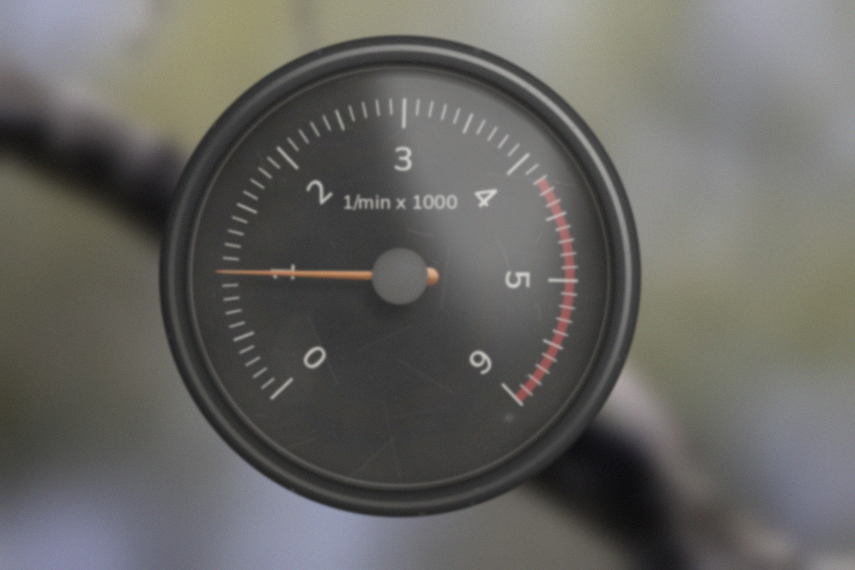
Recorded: 1000rpm
